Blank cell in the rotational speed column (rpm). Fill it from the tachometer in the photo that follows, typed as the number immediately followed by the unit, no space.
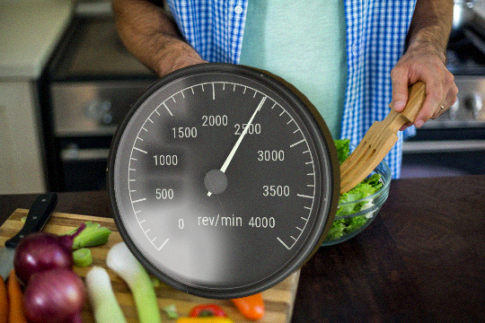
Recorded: 2500rpm
